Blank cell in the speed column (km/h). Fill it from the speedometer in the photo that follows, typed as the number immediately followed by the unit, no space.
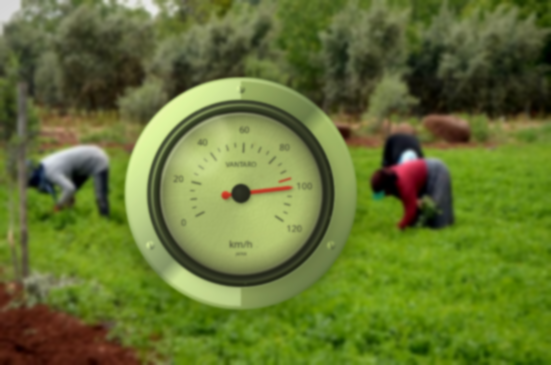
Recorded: 100km/h
